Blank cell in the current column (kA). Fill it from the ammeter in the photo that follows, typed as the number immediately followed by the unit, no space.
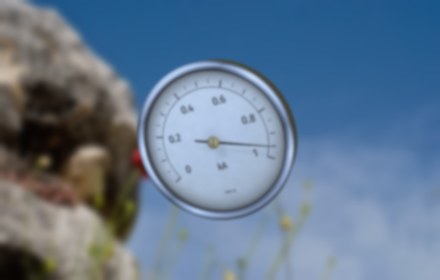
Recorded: 0.95kA
